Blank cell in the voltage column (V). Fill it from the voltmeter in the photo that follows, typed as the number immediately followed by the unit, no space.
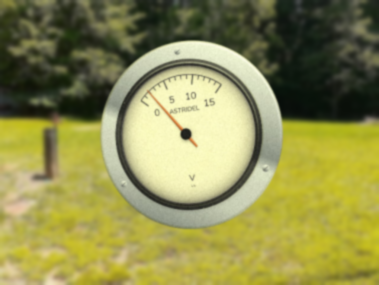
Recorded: 2V
